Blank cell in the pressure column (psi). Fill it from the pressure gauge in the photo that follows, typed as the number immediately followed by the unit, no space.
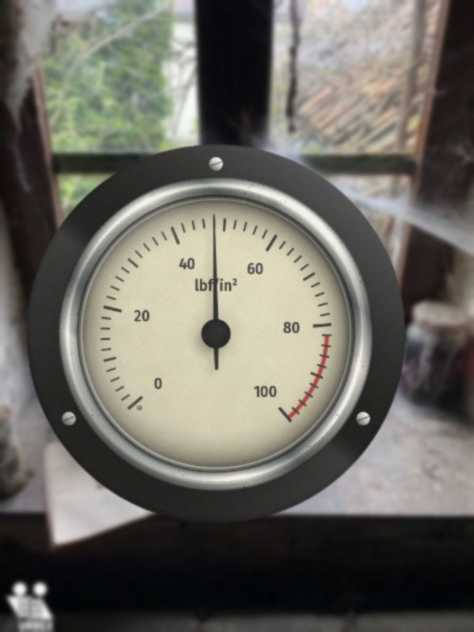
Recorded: 48psi
